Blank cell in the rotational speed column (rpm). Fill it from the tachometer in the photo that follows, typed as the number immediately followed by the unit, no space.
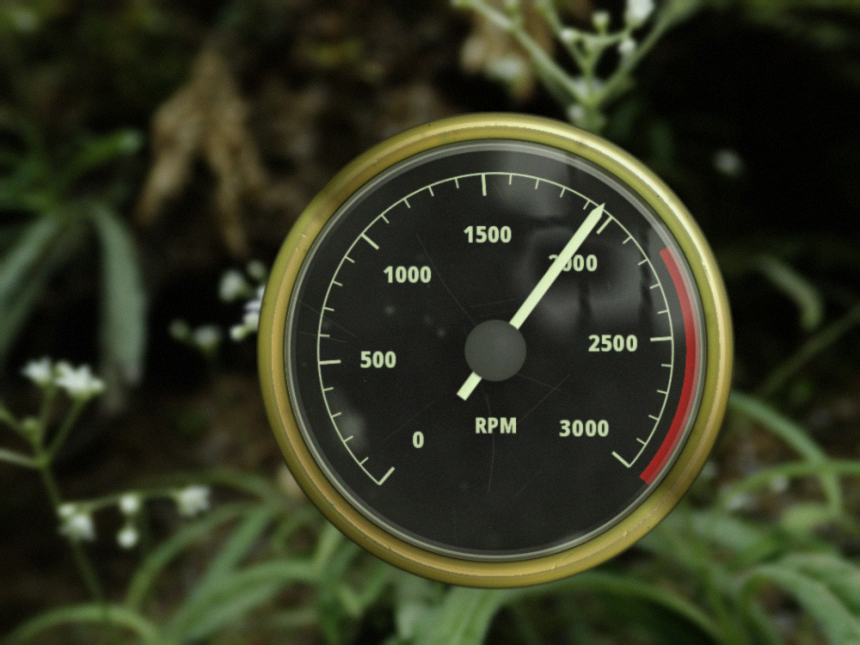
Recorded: 1950rpm
